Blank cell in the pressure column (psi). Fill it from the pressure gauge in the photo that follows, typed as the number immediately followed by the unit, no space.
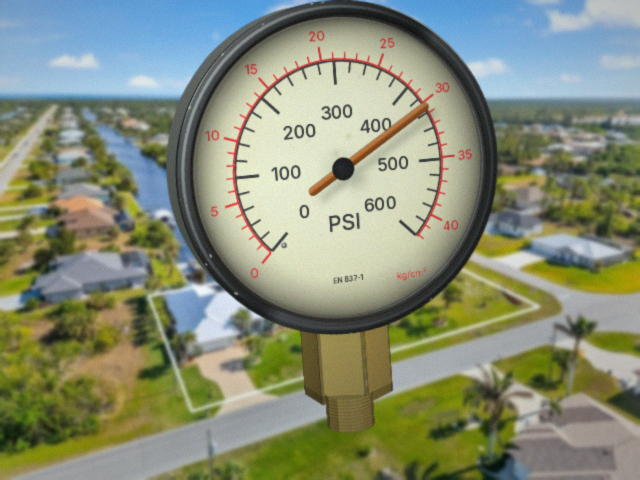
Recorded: 430psi
